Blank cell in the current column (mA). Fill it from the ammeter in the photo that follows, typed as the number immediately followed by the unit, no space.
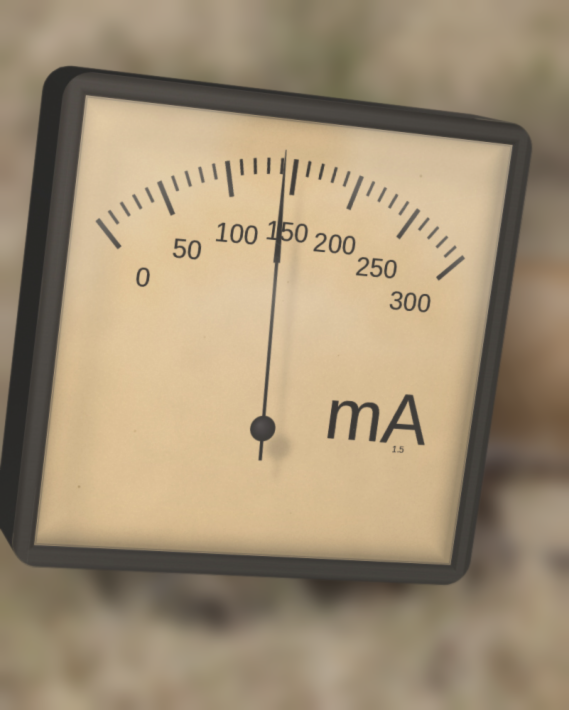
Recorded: 140mA
